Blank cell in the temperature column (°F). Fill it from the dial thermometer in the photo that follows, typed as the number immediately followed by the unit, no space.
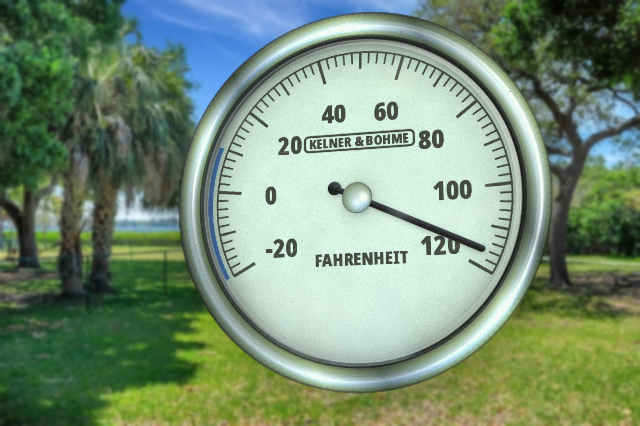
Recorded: 116°F
